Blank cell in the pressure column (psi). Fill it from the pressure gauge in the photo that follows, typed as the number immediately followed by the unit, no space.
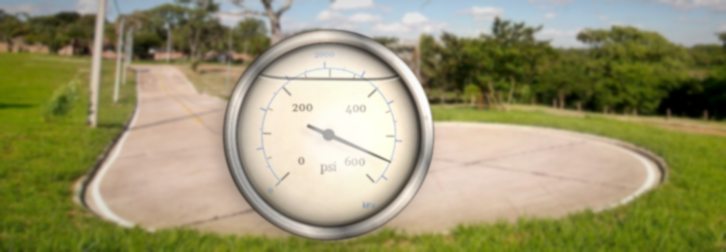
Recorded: 550psi
